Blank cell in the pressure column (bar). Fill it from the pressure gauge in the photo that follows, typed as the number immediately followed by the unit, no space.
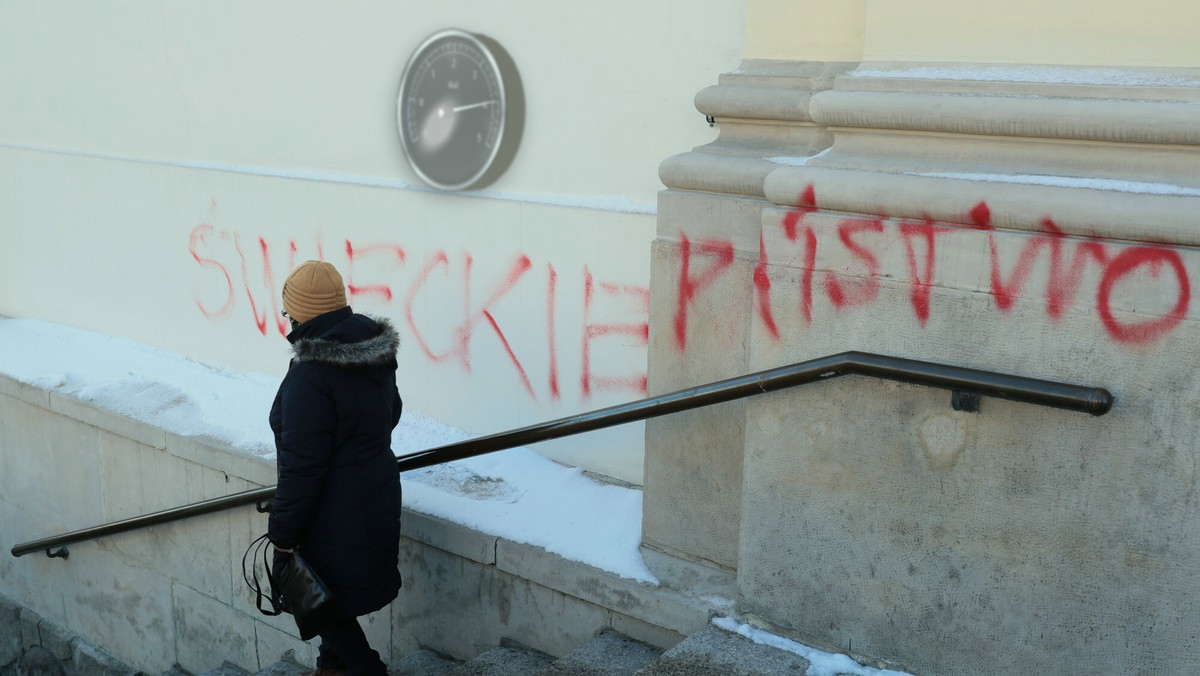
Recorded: 4bar
